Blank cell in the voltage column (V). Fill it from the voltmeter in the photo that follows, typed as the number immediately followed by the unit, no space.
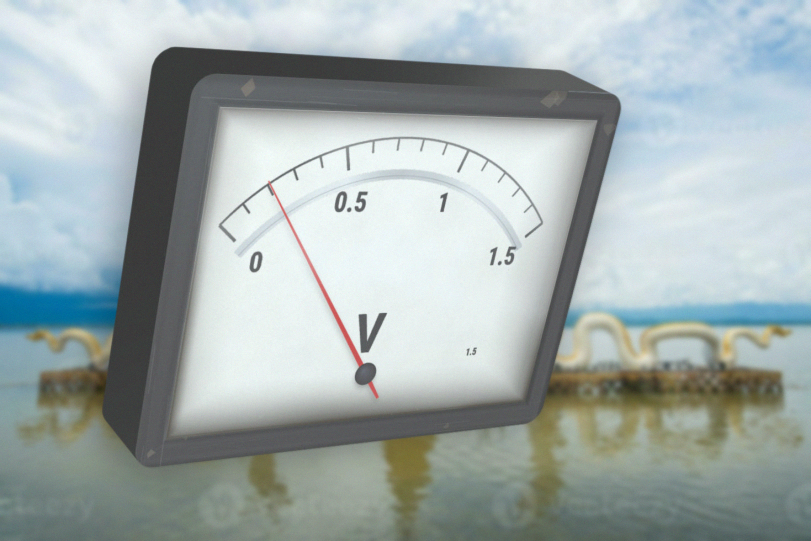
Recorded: 0.2V
